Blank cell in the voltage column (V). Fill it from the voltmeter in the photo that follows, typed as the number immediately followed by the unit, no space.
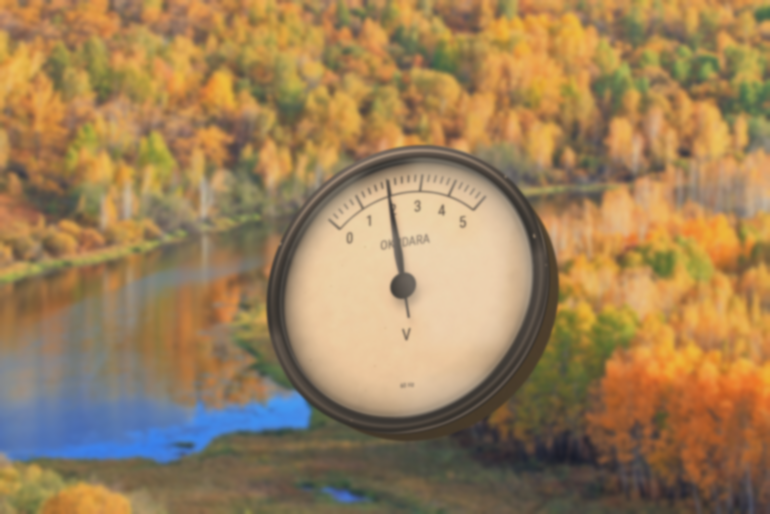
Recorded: 2V
